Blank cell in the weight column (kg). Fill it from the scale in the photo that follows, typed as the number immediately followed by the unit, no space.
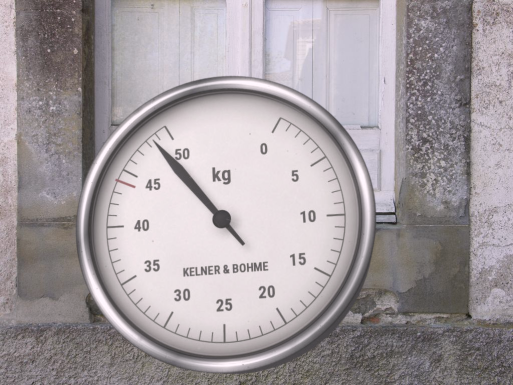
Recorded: 48.5kg
